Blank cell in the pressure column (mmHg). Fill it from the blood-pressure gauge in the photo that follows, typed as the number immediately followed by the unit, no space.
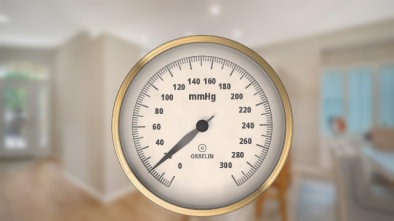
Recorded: 20mmHg
